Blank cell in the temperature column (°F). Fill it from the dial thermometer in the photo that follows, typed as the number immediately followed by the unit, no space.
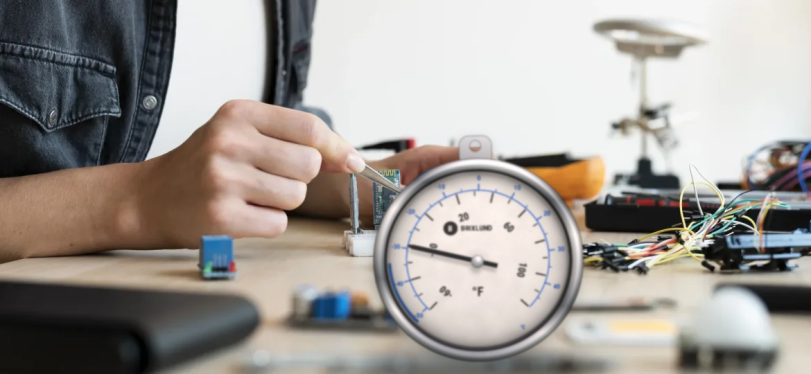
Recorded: -20°F
